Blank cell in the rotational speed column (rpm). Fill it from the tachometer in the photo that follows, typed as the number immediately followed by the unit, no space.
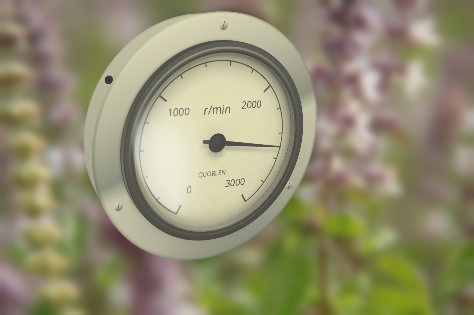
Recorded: 2500rpm
